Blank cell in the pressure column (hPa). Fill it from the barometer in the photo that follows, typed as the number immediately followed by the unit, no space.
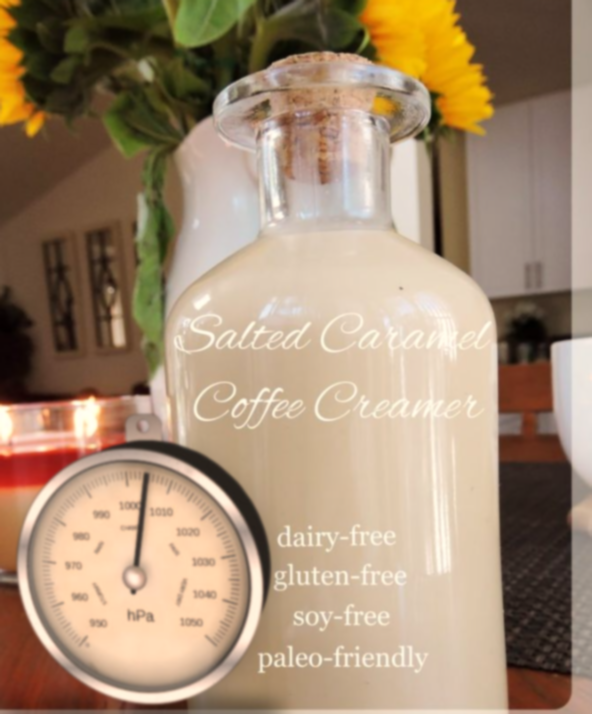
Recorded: 1005hPa
